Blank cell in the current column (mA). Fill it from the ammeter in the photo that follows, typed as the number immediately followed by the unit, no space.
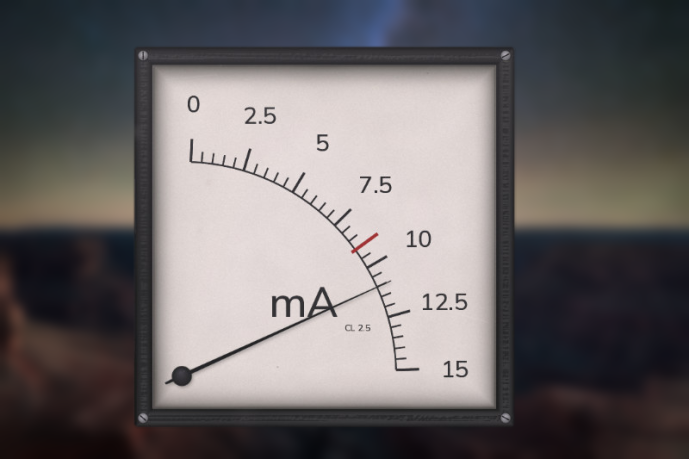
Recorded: 11mA
